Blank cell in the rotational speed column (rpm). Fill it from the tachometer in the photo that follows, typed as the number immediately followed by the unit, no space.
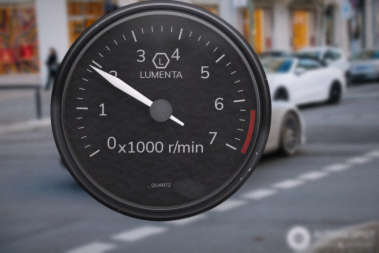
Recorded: 1900rpm
